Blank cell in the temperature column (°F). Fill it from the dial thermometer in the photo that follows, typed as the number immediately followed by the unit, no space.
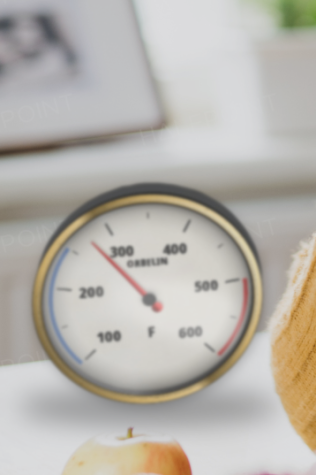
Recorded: 275°F
